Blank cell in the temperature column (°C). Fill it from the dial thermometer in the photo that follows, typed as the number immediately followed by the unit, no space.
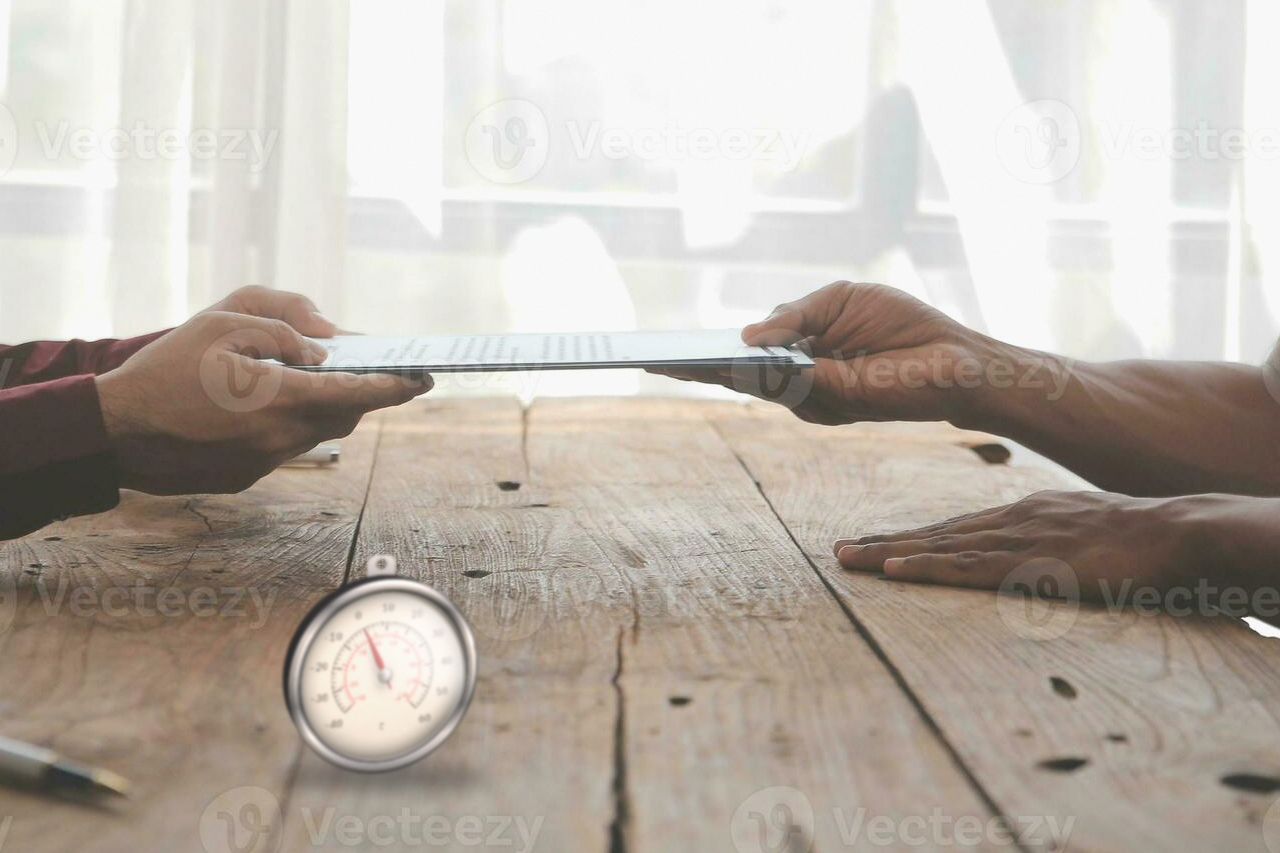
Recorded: 0°C
